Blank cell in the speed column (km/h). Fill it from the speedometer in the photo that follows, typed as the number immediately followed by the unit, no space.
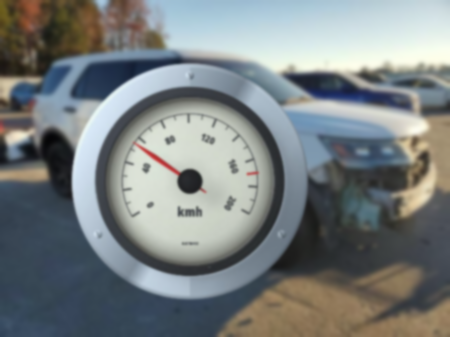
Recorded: 55km/h
